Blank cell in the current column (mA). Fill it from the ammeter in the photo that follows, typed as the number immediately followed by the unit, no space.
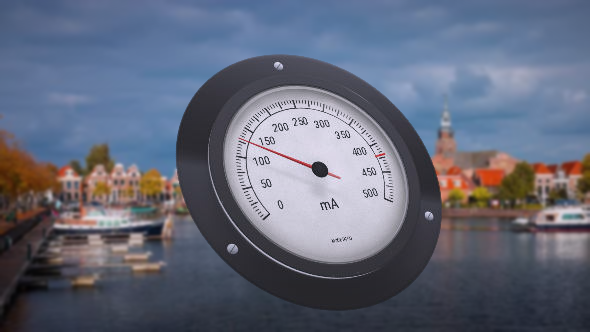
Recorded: 125mA
